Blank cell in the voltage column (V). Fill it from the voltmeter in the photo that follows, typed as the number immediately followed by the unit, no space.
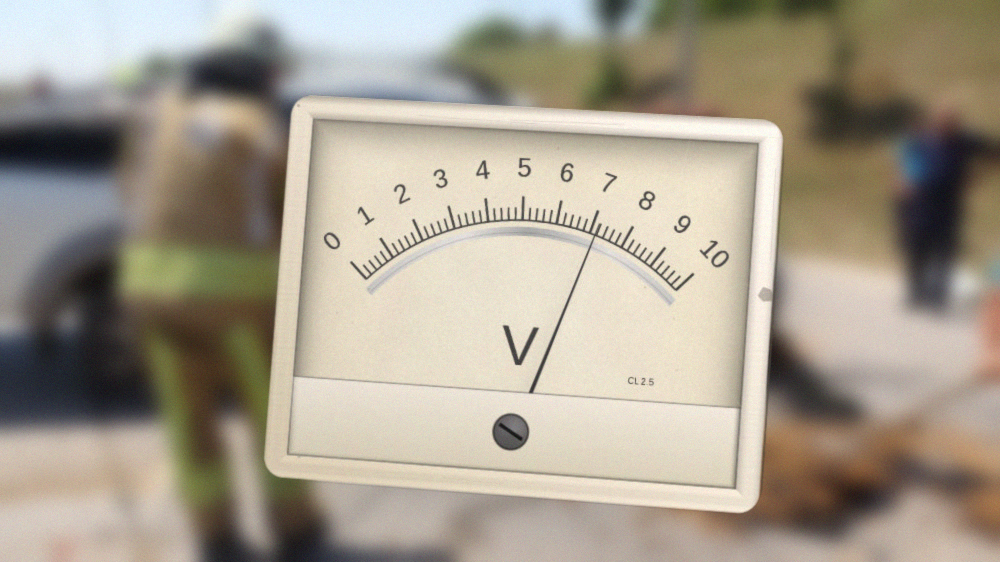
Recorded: 7.2V
